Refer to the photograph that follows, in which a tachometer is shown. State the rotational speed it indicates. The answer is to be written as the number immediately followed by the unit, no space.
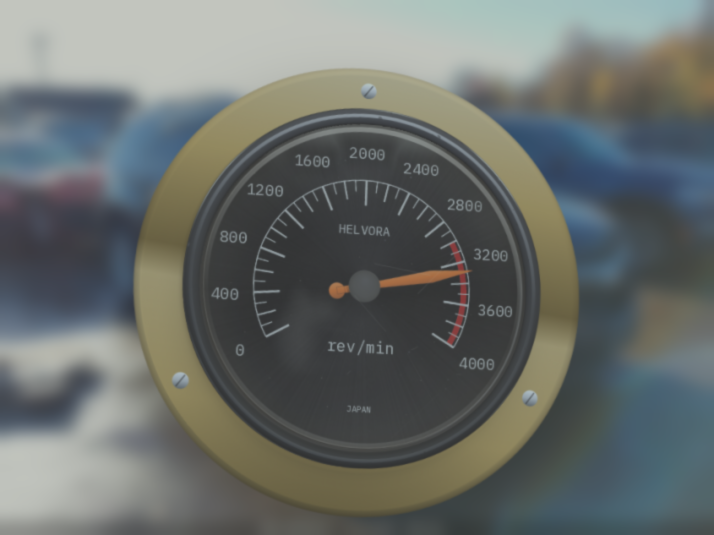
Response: 3300rpm
